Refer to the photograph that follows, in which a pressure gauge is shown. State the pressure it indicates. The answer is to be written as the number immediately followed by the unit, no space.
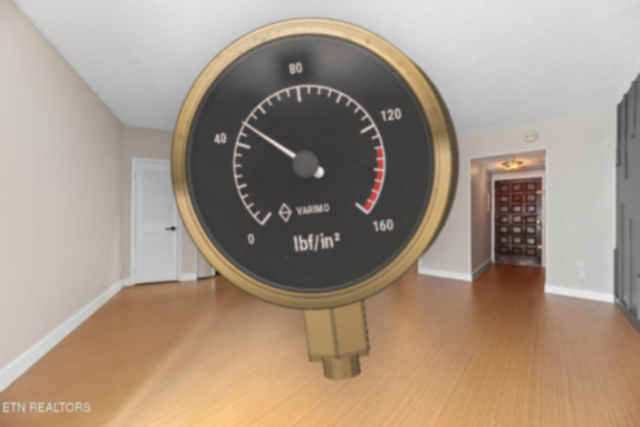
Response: 50psi
